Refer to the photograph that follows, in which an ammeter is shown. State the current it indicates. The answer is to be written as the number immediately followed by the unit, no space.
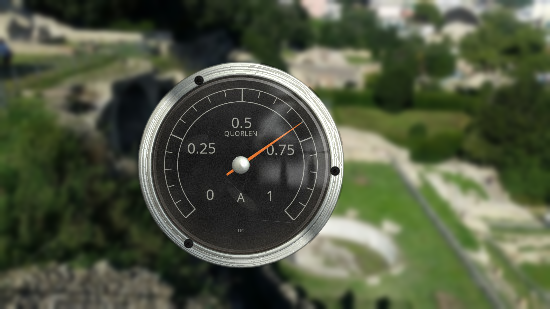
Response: 0.7A
